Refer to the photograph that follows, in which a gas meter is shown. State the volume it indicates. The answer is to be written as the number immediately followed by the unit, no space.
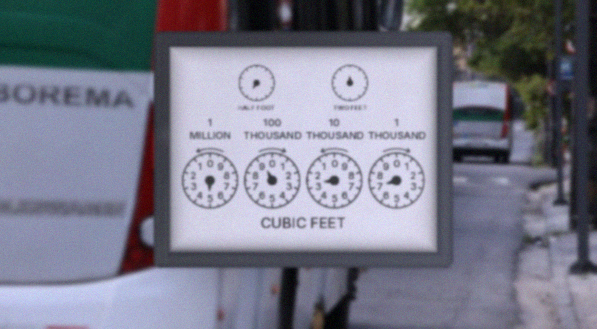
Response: 492700ft³
